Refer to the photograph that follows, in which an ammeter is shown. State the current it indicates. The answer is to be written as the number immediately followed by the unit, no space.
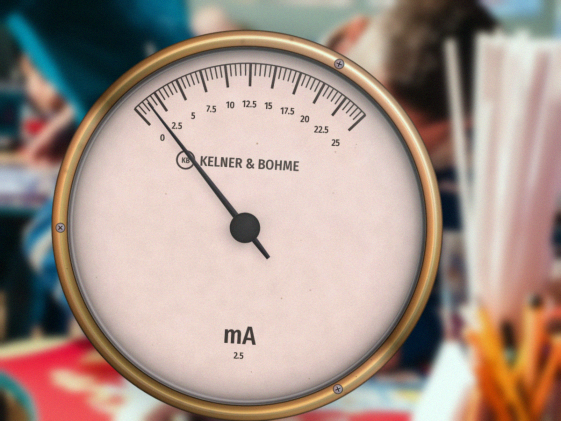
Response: 1.5mA
